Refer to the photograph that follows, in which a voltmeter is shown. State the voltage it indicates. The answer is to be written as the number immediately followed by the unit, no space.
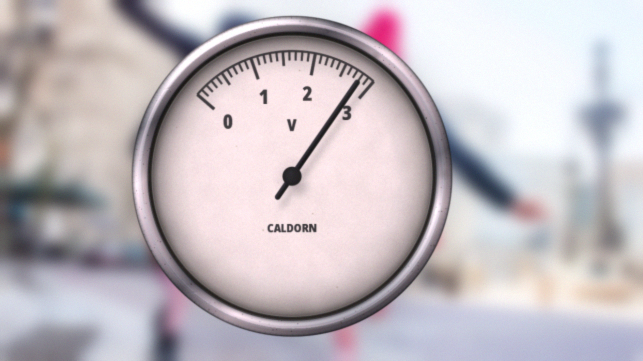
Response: 2.8V
